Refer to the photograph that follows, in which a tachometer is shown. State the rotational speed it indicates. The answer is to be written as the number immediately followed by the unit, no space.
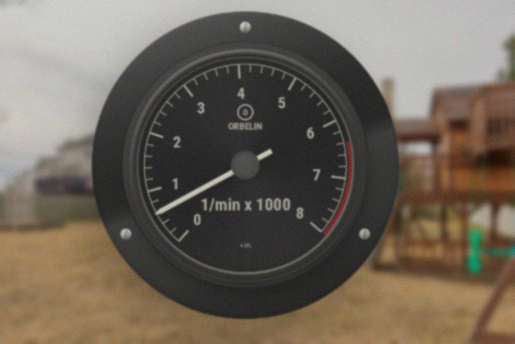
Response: 600rpm
